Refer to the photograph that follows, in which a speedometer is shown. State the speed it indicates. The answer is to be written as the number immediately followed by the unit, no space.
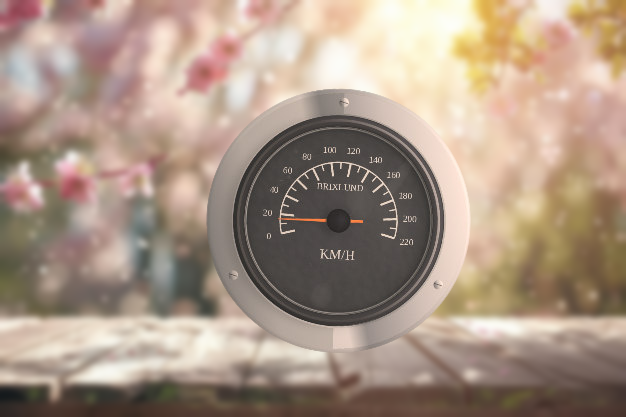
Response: 15km/h
